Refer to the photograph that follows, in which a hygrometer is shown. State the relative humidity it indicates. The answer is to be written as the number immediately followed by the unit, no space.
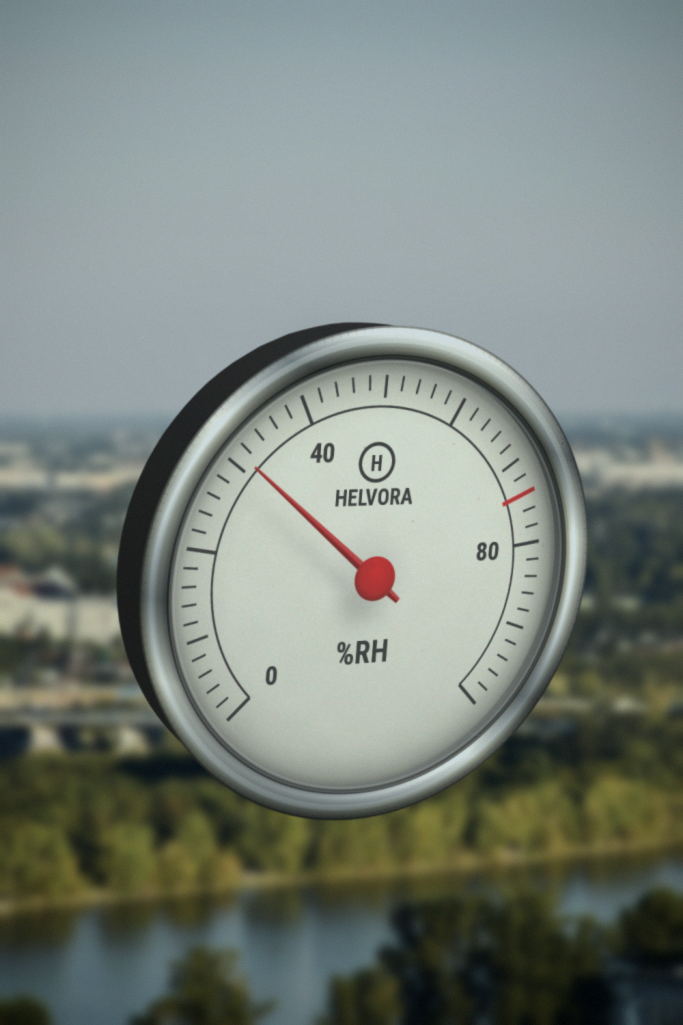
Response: 31%
